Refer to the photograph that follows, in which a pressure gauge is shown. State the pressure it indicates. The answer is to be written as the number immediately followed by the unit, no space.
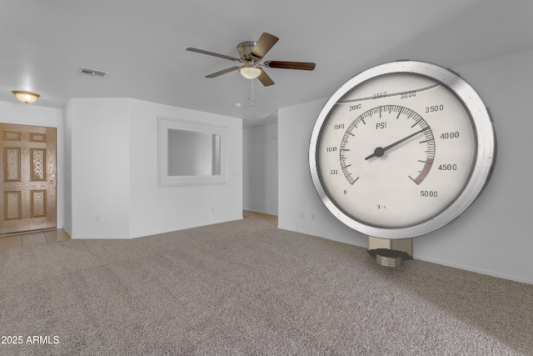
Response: 3750psi
